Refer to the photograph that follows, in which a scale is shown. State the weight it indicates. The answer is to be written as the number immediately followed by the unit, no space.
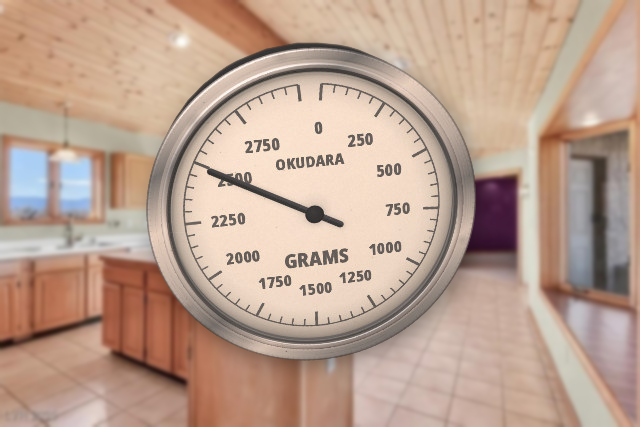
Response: 2500g
